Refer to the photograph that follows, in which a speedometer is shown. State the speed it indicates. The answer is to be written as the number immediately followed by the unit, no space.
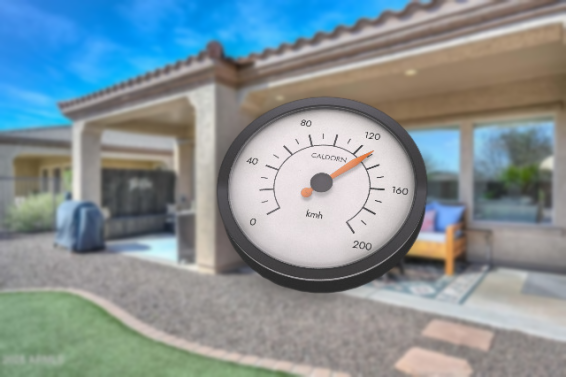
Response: 130km/h
